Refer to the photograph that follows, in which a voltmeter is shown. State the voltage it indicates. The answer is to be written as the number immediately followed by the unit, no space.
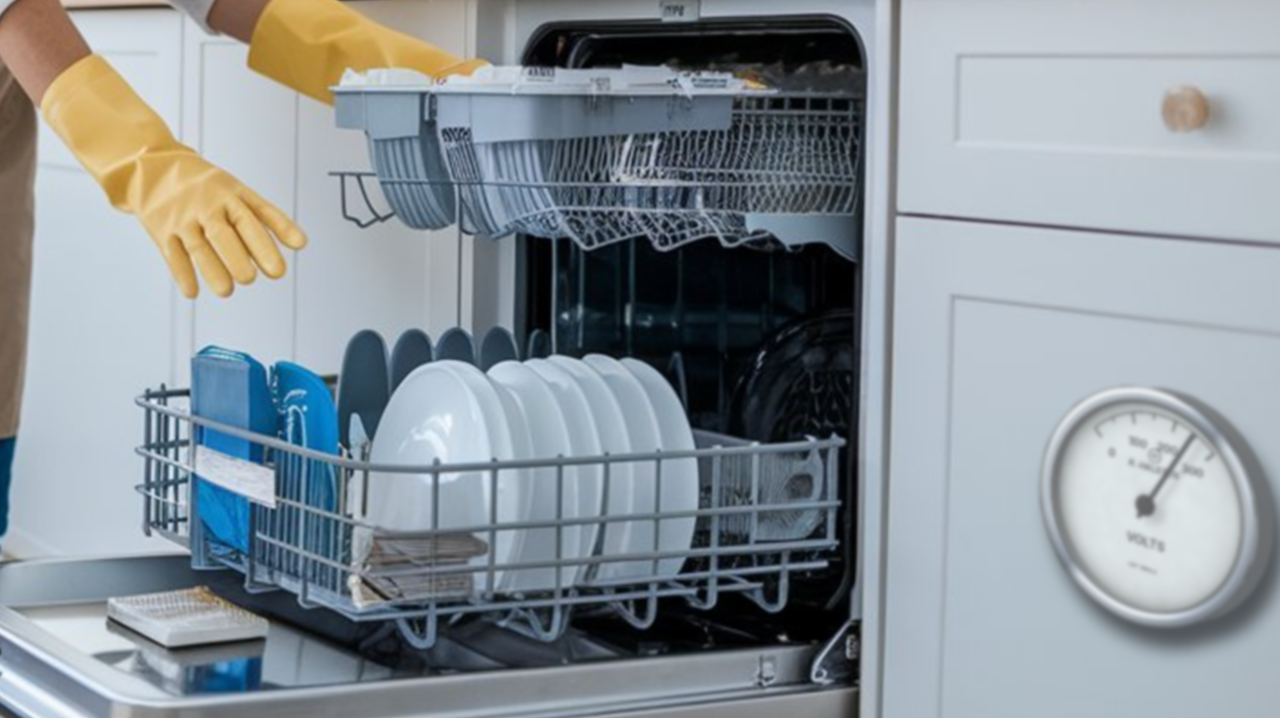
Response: 250V
